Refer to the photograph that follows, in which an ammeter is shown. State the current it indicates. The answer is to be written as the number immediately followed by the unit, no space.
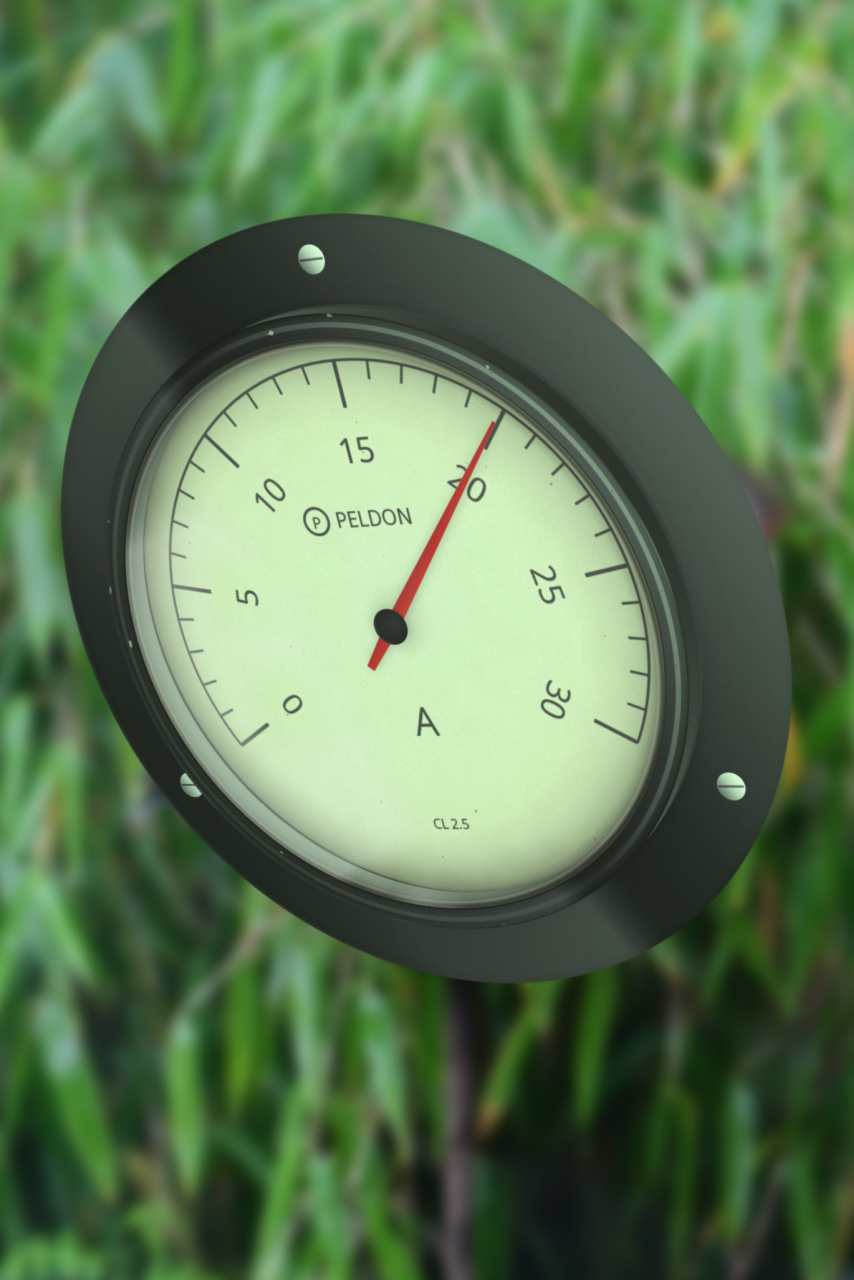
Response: 20A
